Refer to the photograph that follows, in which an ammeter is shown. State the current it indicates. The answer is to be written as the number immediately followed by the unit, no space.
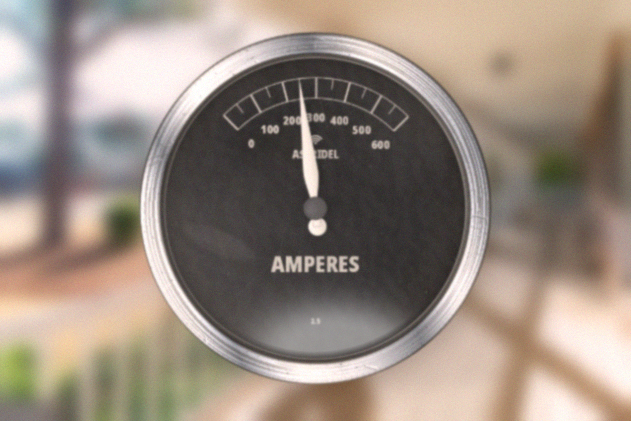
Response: 250A
